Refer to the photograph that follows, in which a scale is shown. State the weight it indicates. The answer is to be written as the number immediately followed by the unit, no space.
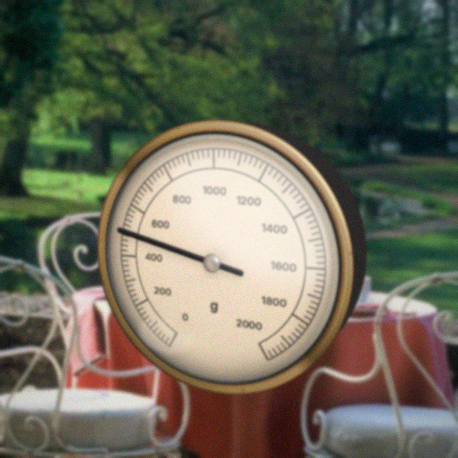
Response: 500g
